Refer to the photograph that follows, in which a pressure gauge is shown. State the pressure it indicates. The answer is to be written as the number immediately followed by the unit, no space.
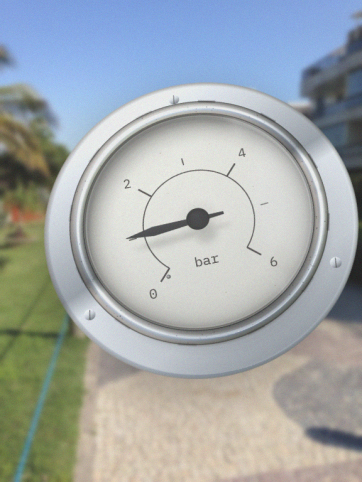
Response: 1bar
